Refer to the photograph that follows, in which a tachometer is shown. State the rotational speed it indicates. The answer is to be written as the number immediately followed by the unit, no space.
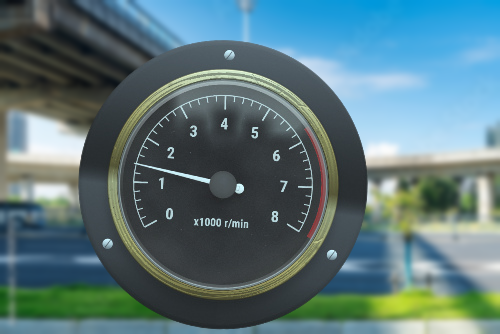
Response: 1400rpm
